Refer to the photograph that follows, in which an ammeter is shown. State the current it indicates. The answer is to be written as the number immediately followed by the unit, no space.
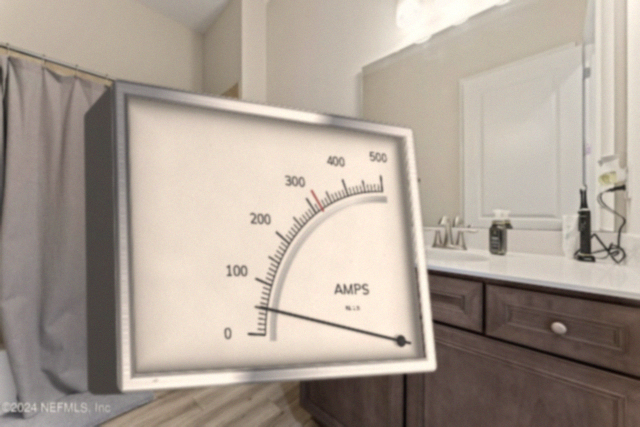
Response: 50A
